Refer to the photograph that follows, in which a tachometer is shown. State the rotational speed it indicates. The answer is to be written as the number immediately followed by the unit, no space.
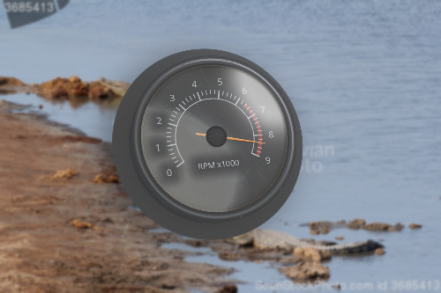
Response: 8400rpm
